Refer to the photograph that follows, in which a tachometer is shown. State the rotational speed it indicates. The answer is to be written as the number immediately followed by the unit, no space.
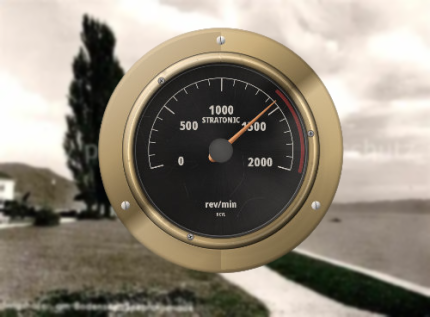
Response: 1450rpm
